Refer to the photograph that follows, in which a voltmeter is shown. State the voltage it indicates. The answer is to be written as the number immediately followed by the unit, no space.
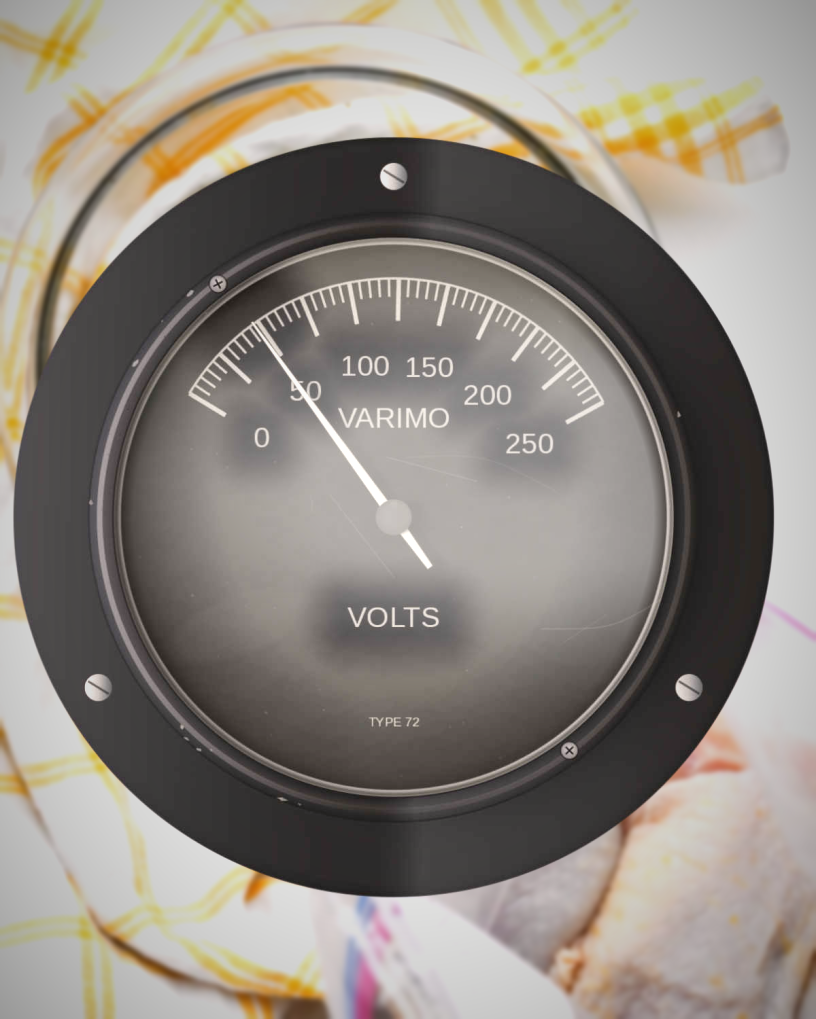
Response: 47.5V
